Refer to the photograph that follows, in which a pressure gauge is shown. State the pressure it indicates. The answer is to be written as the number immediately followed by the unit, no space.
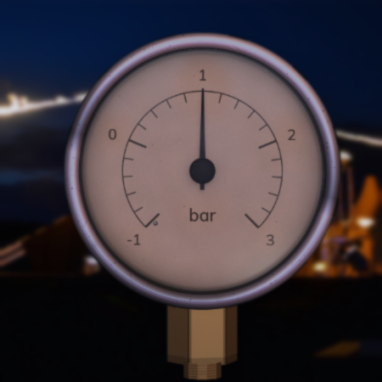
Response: 1bar
